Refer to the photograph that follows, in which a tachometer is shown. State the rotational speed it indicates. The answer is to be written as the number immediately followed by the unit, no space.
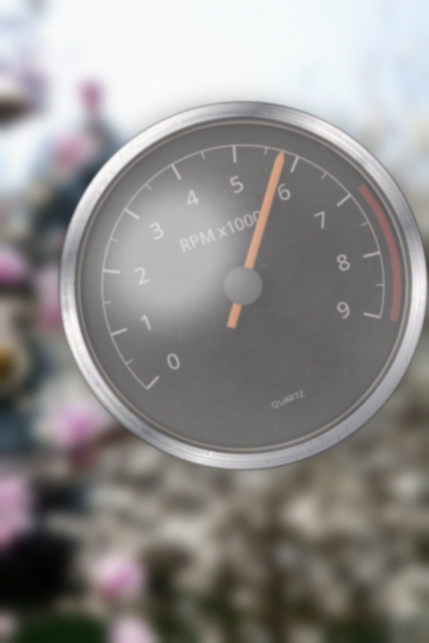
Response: 5750rpm
